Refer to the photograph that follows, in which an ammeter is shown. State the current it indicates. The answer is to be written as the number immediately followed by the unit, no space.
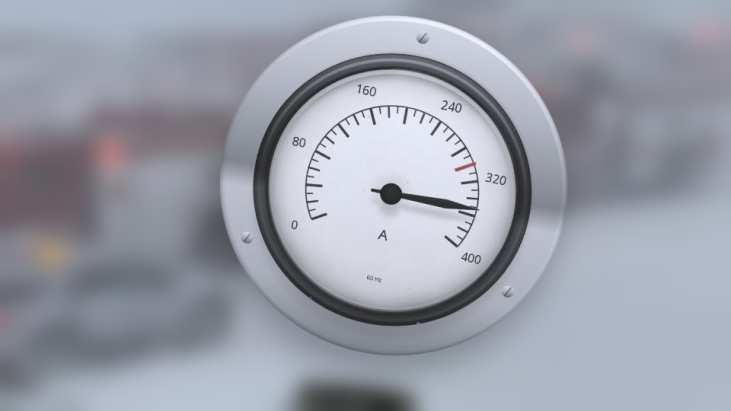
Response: 350A
